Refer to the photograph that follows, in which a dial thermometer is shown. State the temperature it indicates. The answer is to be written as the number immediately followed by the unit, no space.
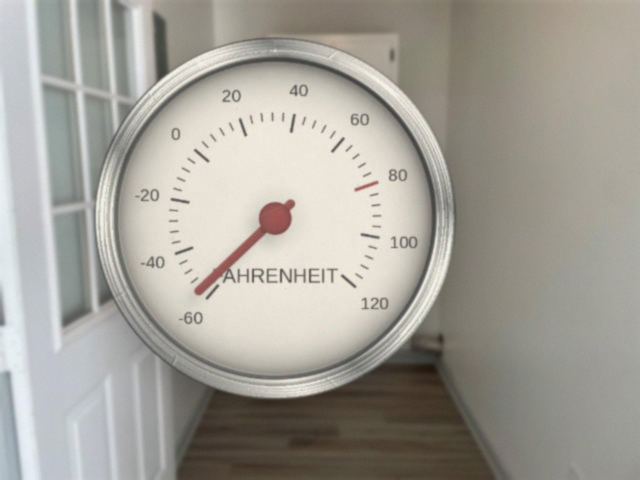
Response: -56°F
